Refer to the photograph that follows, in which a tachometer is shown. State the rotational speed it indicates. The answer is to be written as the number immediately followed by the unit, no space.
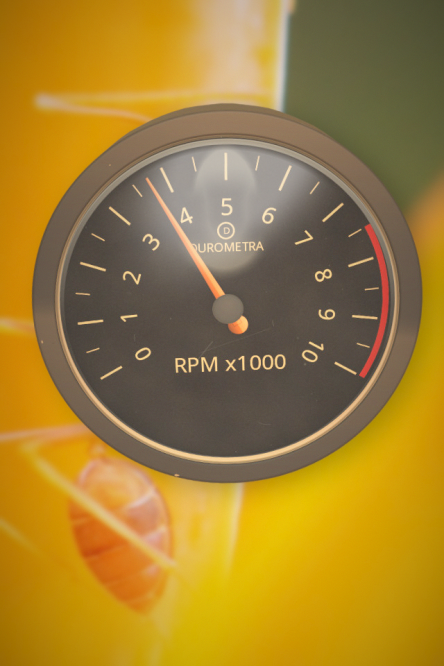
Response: 3750rpm
